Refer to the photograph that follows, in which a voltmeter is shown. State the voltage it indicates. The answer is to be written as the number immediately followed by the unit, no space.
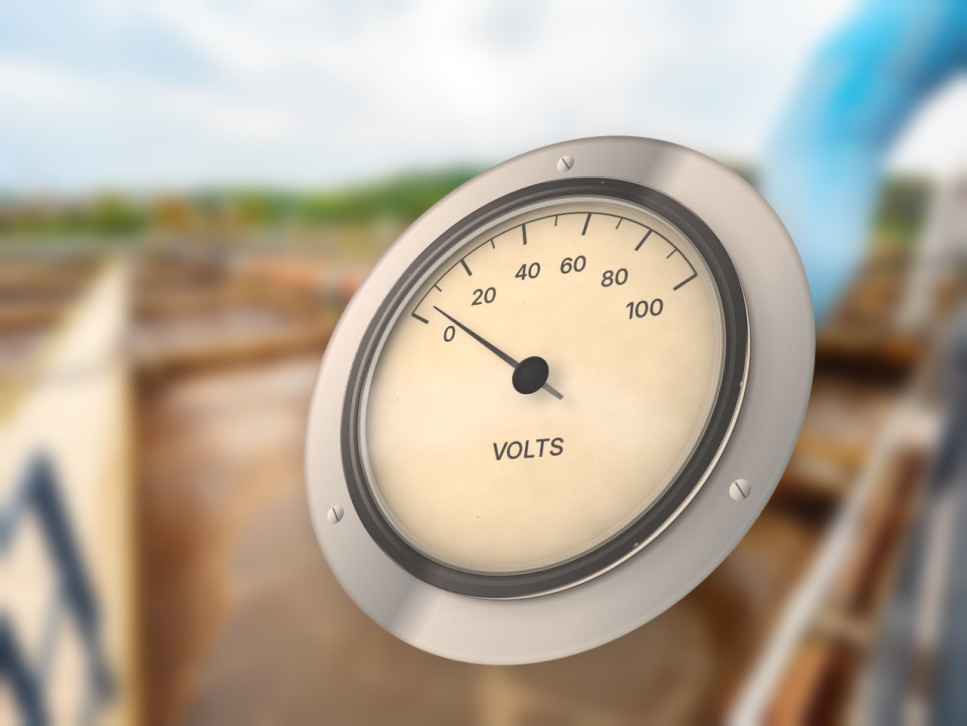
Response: 5V
